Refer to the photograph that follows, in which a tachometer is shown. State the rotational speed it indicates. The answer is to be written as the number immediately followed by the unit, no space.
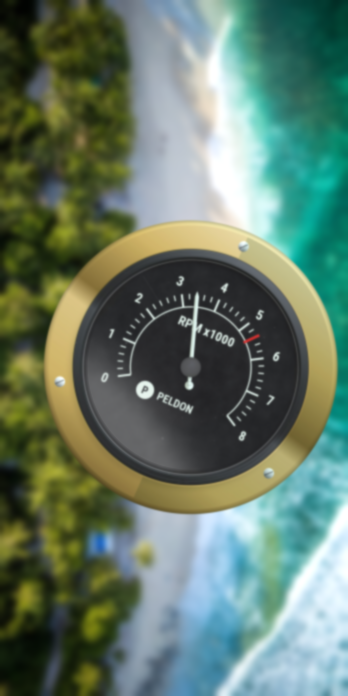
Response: 3400rpm
